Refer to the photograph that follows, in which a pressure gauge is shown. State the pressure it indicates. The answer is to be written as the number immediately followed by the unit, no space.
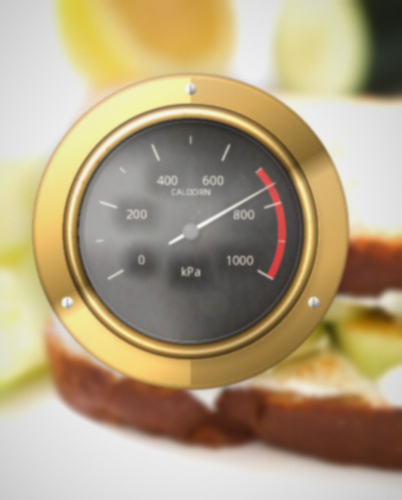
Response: 750kPa
